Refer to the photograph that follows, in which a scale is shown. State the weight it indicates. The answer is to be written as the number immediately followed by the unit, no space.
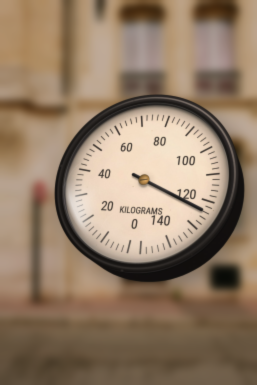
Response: 124kg
